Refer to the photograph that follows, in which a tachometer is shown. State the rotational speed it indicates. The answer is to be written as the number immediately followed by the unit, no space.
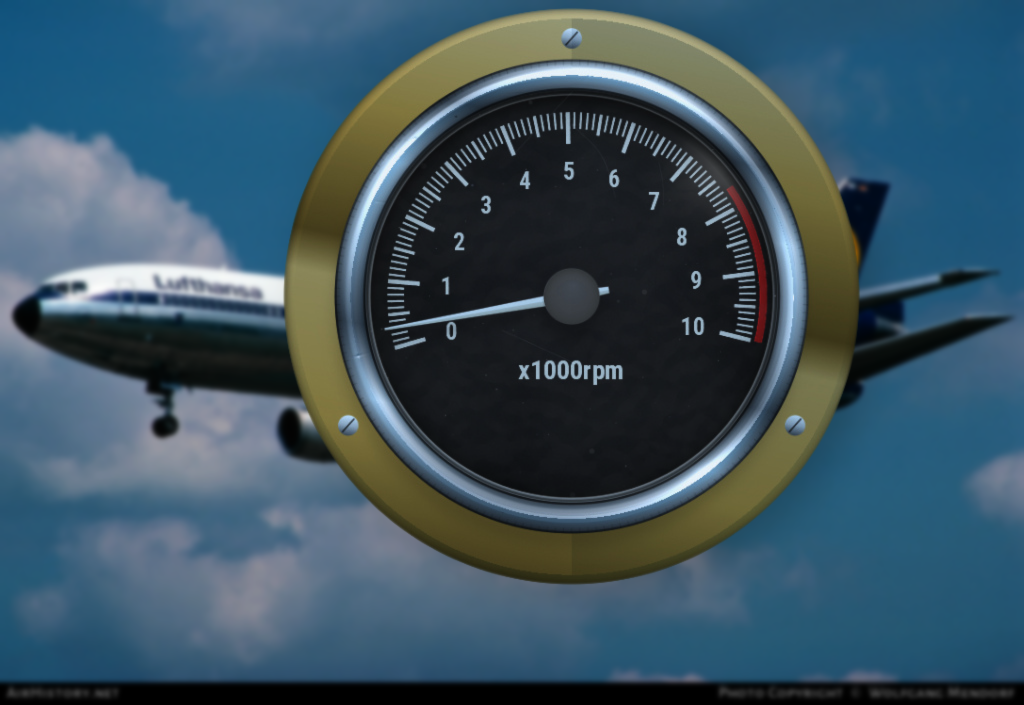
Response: 300rpm
